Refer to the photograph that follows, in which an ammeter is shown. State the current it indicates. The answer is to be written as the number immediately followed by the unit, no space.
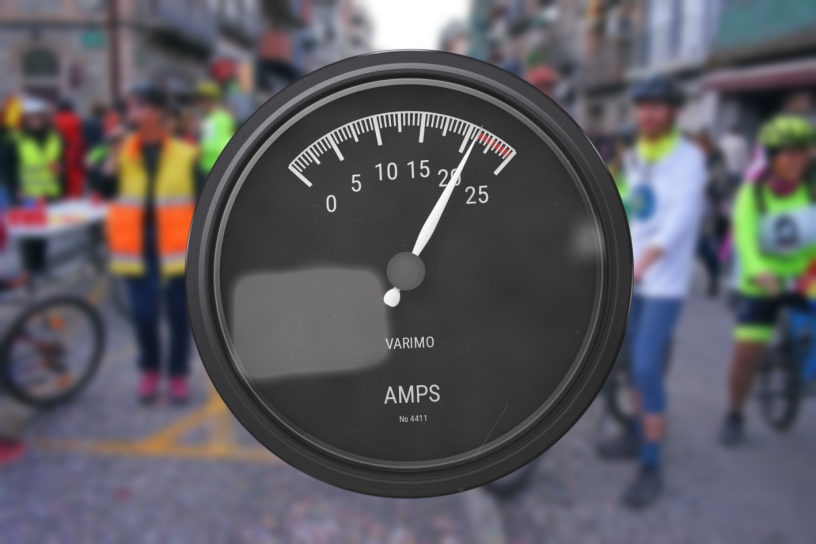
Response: 21A
